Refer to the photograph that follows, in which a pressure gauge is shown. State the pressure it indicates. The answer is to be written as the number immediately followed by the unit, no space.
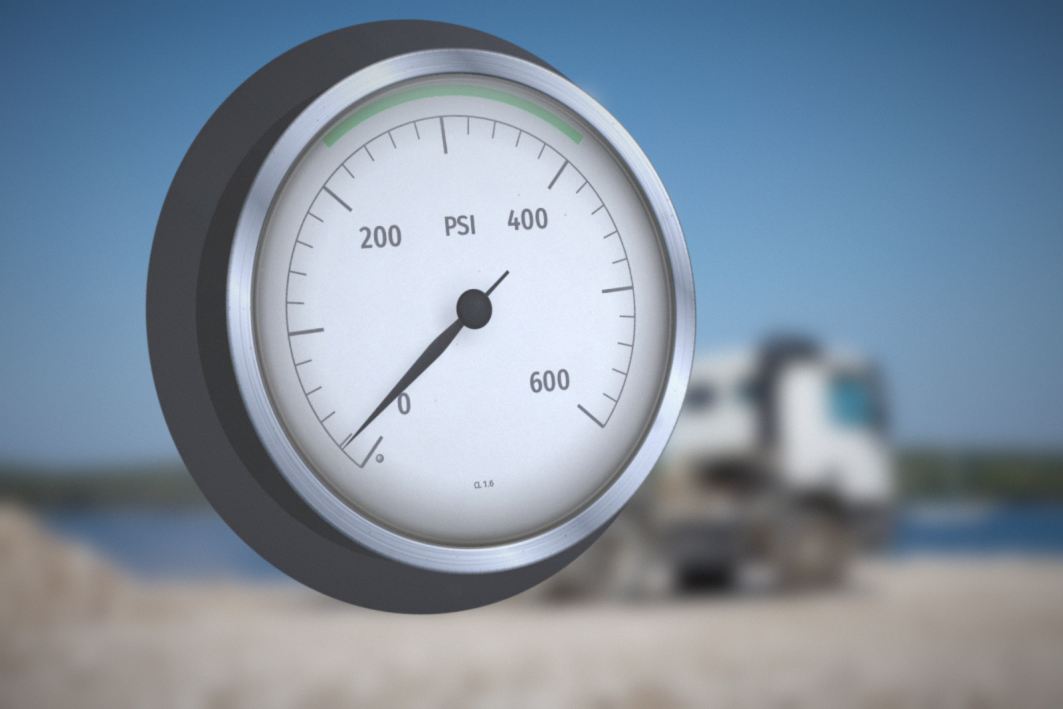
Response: 20psi
